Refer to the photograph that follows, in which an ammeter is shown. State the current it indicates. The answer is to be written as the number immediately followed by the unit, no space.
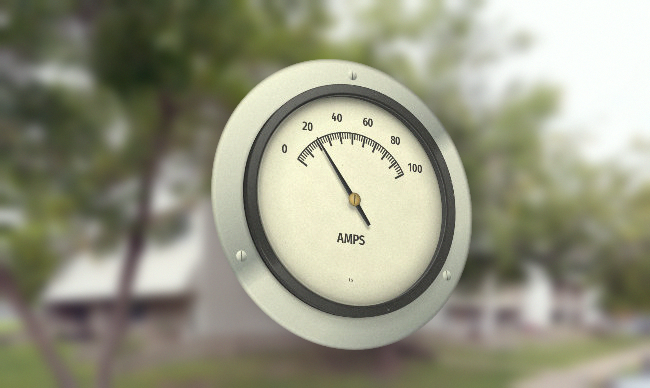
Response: 20A
